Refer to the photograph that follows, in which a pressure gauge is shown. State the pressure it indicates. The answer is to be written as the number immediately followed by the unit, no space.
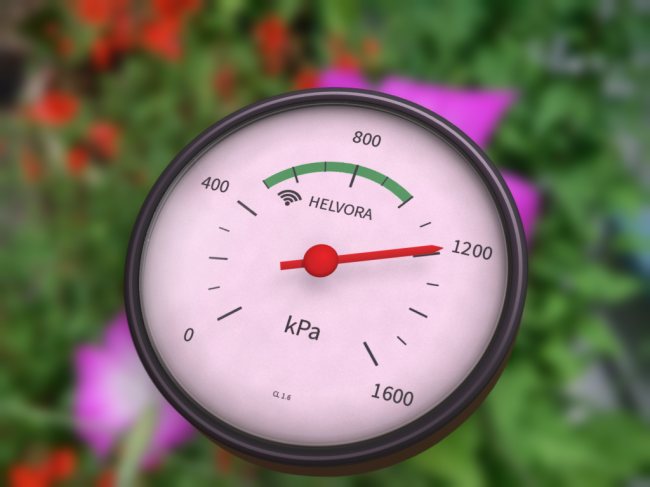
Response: 1200kPa
